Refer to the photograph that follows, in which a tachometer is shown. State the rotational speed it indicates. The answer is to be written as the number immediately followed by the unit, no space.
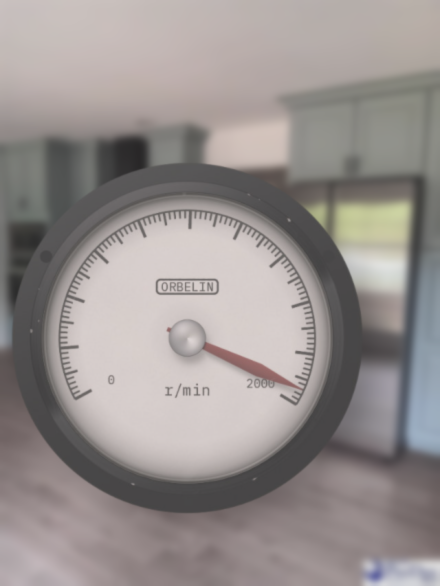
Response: 1940rpm
